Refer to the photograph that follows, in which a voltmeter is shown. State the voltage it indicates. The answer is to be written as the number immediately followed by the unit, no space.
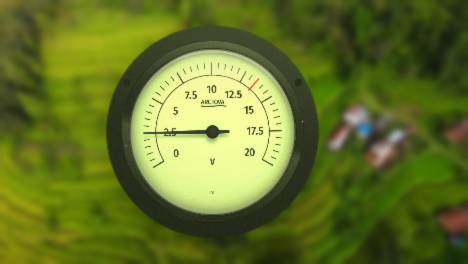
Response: 2.5V
